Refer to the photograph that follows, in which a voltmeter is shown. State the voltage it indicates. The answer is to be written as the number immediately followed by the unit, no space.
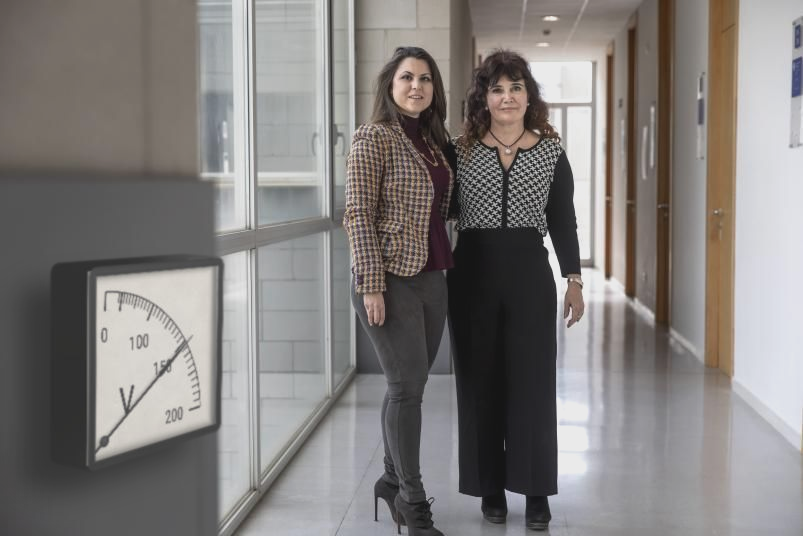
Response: 150V
